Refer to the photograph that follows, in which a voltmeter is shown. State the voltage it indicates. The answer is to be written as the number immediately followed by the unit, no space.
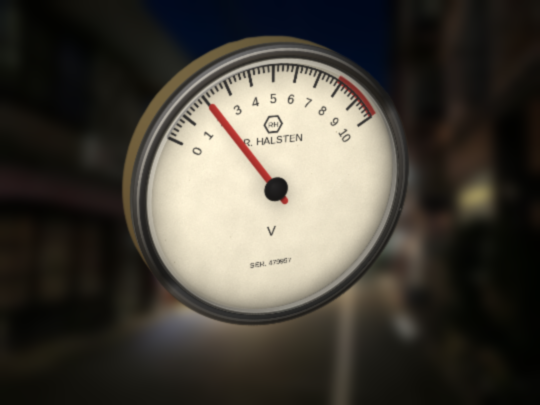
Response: 2V
